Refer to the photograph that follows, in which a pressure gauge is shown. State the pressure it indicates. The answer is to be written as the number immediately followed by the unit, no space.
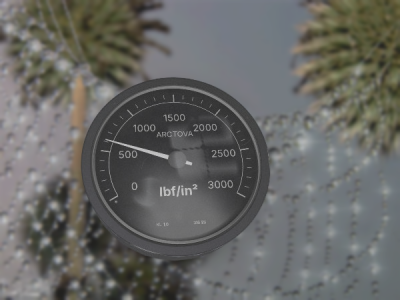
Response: 600psi
